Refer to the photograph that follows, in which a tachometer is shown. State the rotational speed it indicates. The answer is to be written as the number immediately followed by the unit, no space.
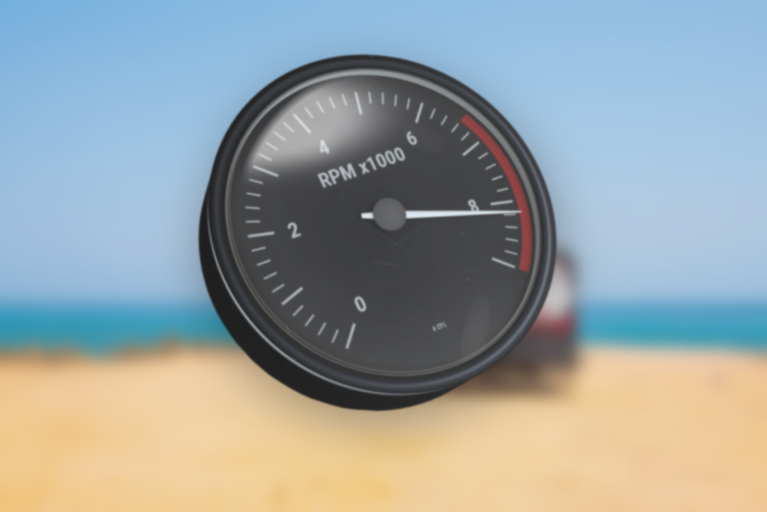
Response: 8200rpm
